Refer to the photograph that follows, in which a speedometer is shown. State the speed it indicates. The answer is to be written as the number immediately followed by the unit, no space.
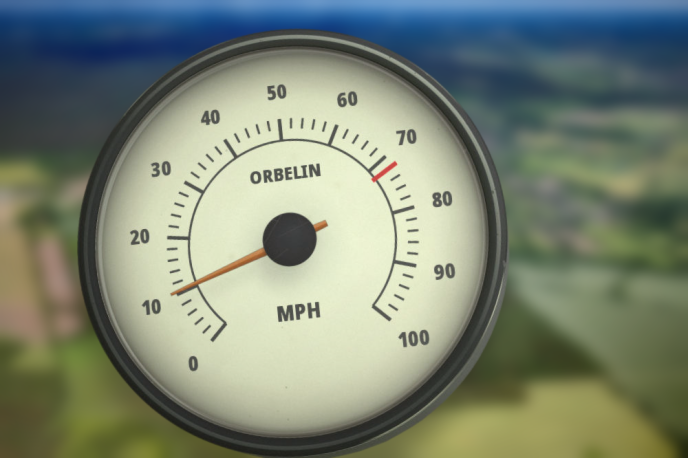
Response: 10mph
